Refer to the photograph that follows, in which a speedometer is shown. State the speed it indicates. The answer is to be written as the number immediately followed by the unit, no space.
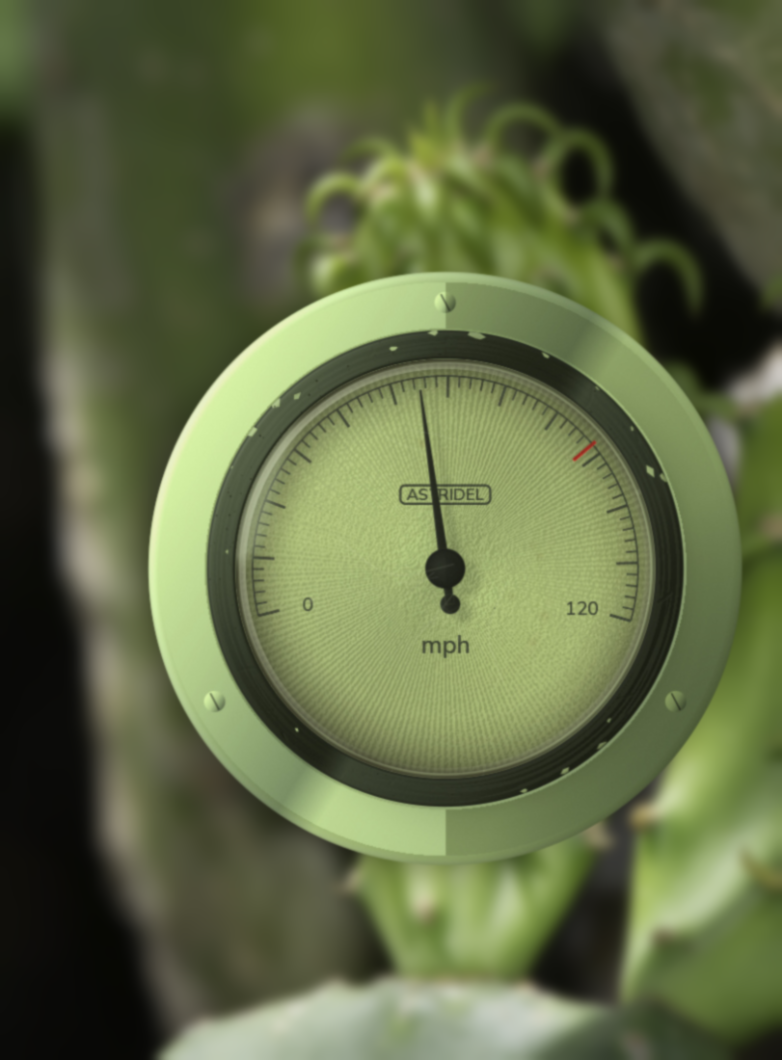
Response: 55mph
